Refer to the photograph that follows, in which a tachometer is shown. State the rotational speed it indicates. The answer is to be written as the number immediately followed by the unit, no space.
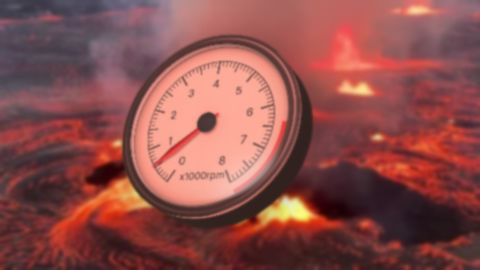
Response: 500rpm
